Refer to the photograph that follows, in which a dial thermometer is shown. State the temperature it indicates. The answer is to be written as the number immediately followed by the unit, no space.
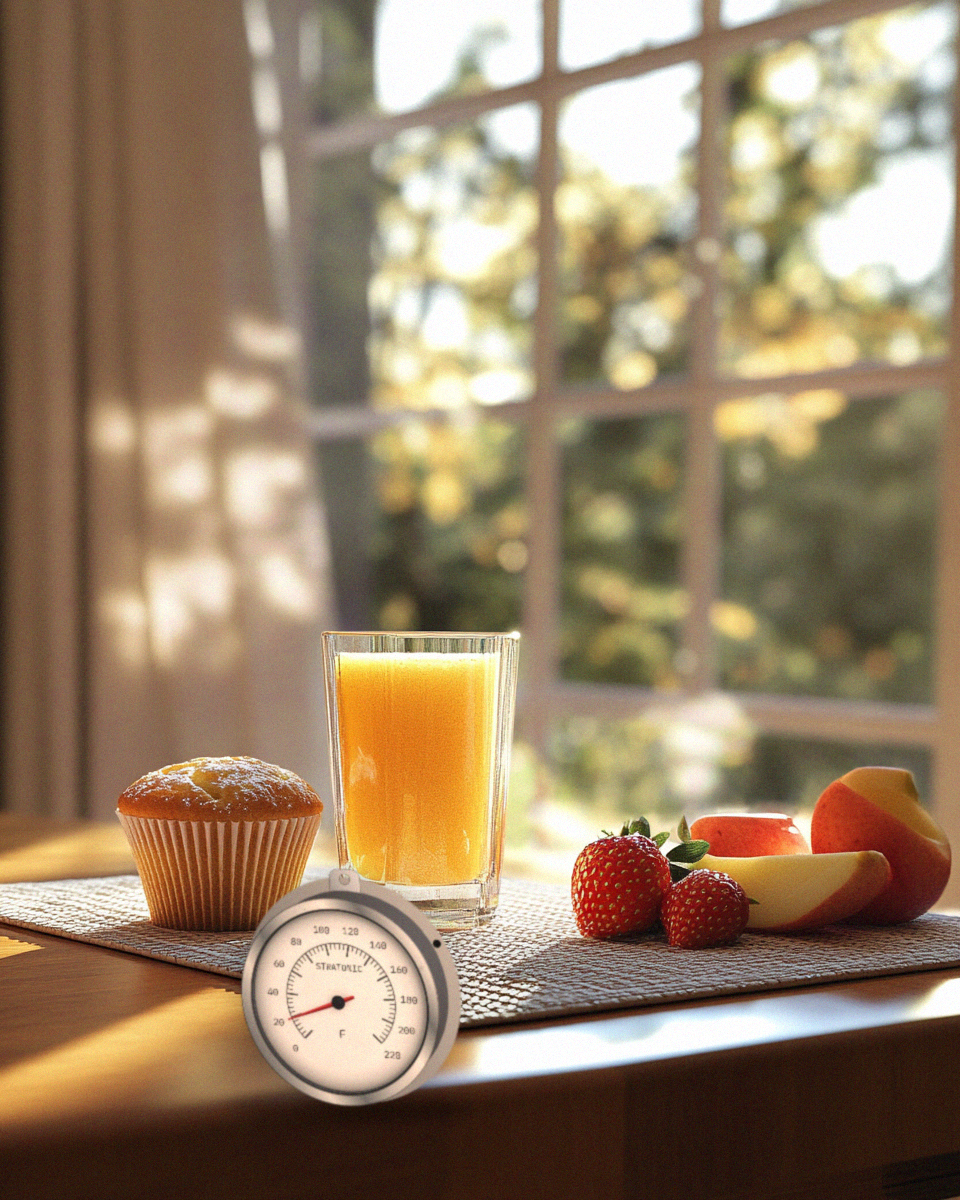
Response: 20°F
